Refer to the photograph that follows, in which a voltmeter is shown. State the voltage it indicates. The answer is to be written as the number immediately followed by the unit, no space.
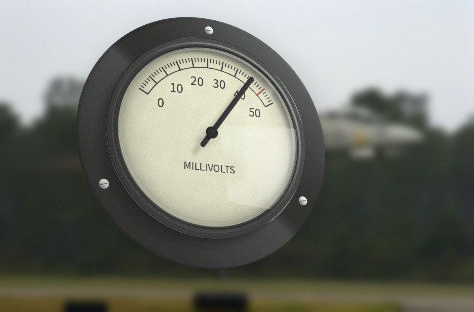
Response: 40mV
